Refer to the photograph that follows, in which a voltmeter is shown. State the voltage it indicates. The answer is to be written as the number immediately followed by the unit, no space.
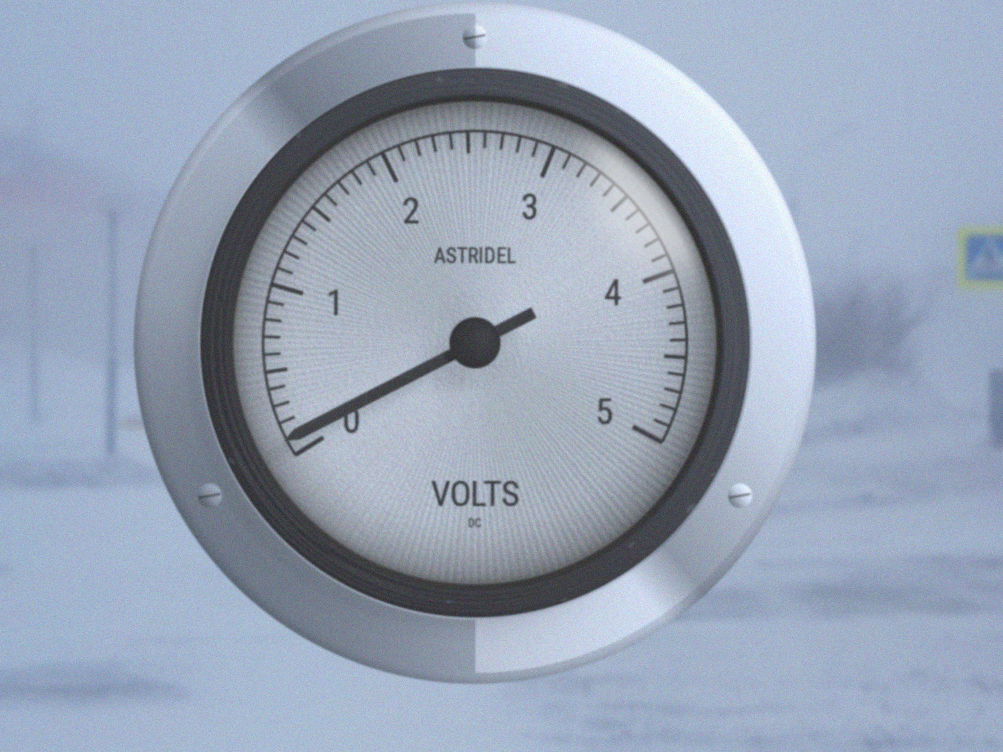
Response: 0.1V
